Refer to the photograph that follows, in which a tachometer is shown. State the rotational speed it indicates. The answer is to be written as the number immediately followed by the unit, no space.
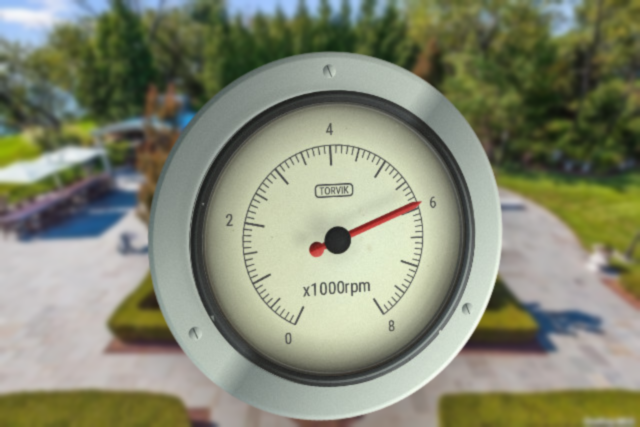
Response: 5900rpm
